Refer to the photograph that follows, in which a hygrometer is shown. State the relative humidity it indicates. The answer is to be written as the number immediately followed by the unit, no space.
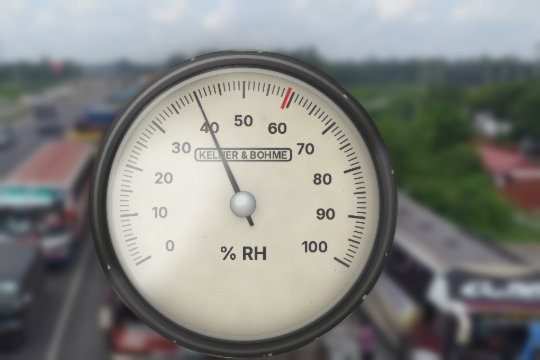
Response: 40%
